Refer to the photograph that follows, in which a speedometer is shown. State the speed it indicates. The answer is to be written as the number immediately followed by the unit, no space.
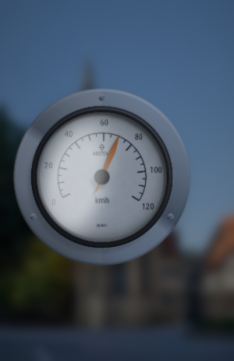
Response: 70km/h
